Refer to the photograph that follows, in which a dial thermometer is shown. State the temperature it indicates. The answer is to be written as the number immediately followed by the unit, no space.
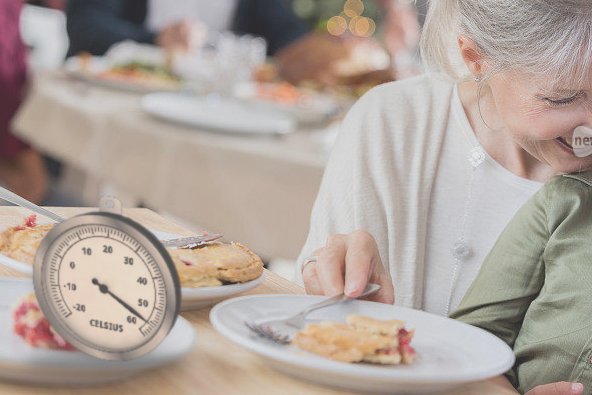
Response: 55°C
